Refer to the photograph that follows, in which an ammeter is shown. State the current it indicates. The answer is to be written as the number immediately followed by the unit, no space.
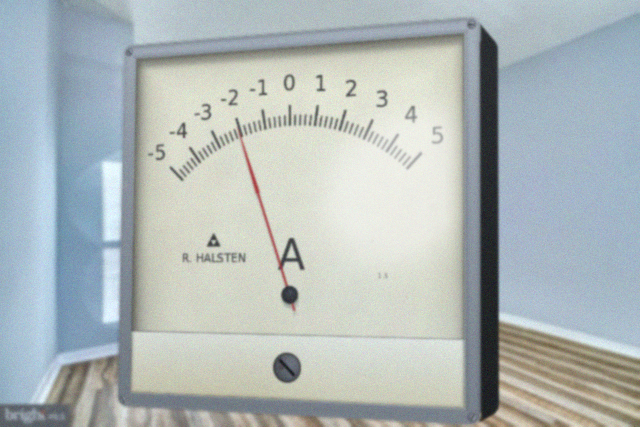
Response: -2A
